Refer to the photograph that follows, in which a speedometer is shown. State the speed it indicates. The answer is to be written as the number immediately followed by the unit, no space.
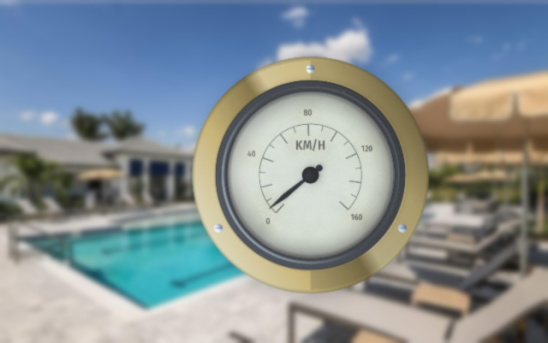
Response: 5km/h
